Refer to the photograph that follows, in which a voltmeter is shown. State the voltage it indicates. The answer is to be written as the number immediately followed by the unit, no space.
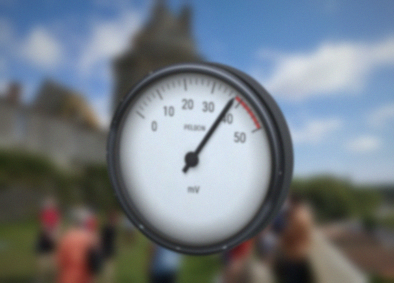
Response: 38mV
